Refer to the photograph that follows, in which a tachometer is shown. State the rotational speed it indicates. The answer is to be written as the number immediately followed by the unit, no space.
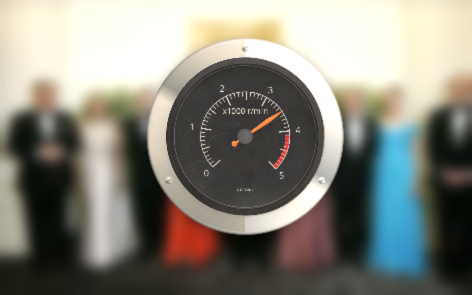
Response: 3500rpm
